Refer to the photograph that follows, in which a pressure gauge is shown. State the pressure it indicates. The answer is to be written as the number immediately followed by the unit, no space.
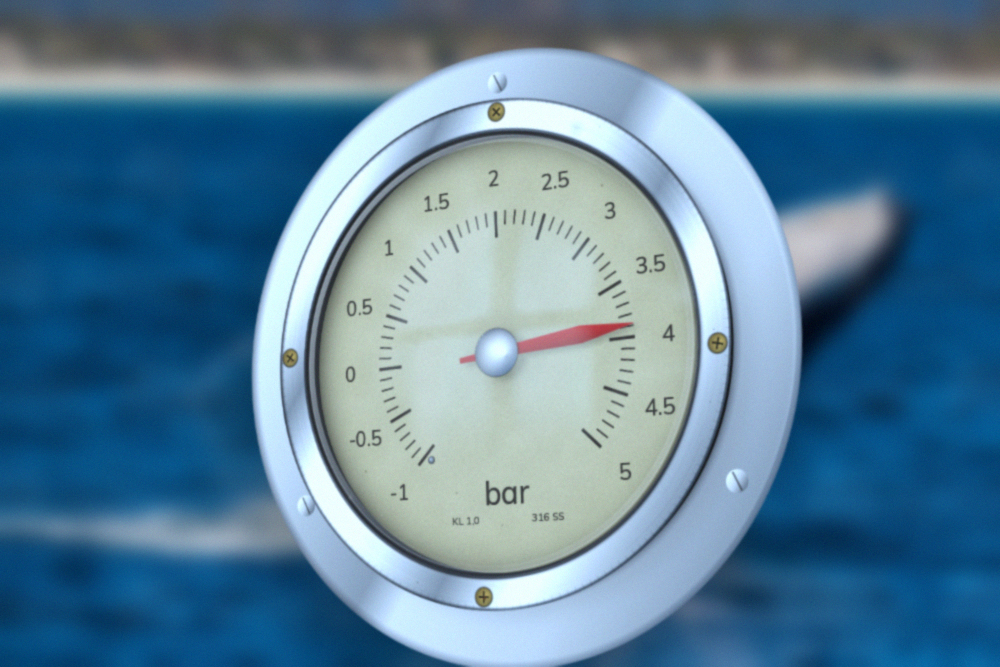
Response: 3.9bar
